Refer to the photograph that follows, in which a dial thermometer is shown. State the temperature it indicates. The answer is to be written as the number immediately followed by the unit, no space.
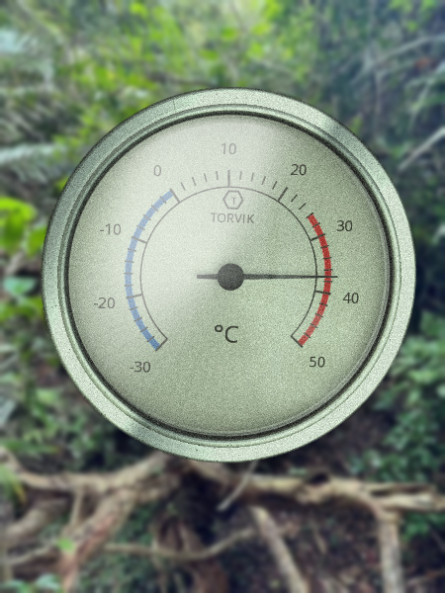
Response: 37°C
